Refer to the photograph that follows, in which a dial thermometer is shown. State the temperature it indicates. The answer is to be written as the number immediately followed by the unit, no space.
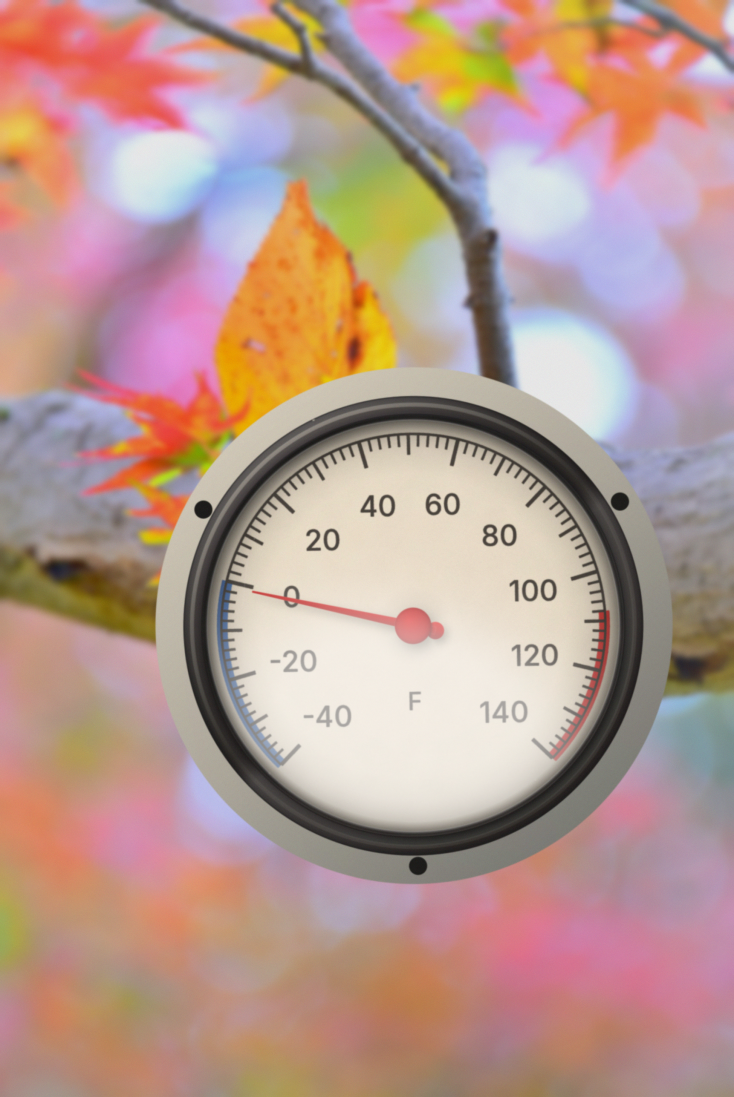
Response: -1°F
